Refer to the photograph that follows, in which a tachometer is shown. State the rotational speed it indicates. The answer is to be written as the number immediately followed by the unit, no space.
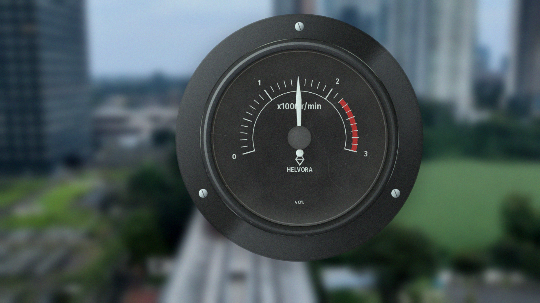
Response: 1500rpm
